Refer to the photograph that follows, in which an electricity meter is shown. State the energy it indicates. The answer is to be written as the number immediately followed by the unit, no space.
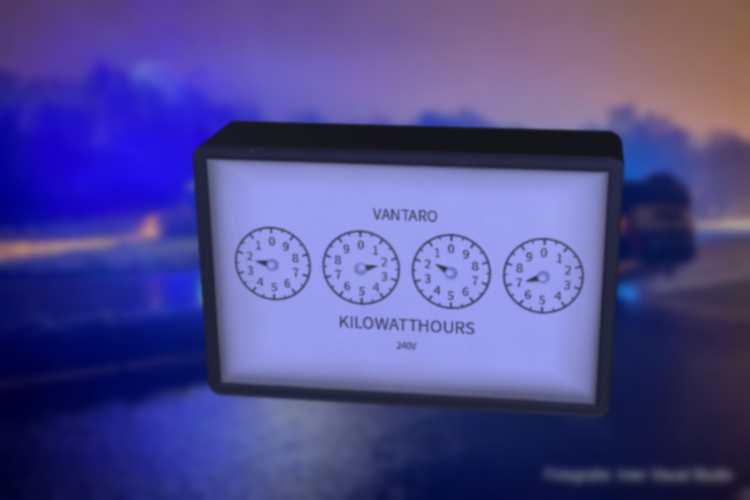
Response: 2217kWh
